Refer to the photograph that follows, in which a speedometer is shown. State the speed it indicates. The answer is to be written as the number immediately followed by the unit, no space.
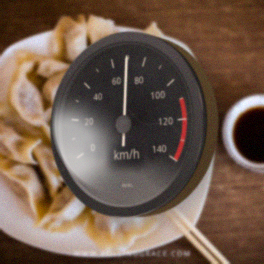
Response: 70km/h
